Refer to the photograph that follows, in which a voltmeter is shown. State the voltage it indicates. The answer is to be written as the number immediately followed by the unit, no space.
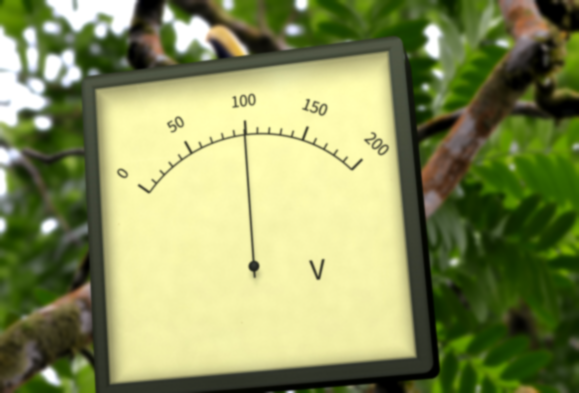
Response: 100V
